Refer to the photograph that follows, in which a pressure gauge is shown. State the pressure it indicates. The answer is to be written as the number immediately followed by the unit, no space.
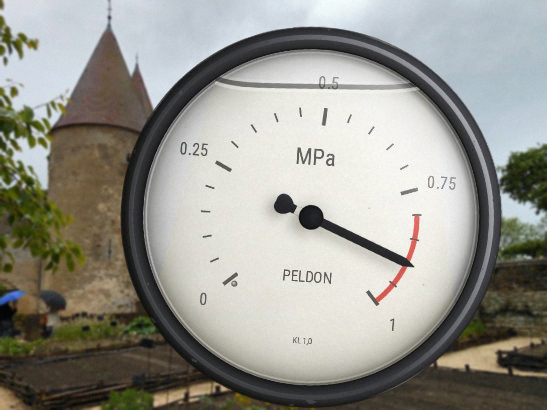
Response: 0.9MPa
